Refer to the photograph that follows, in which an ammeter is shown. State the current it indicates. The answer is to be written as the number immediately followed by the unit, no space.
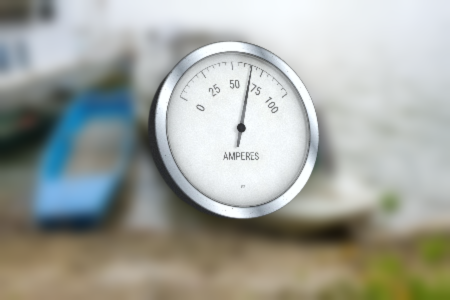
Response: 65A
